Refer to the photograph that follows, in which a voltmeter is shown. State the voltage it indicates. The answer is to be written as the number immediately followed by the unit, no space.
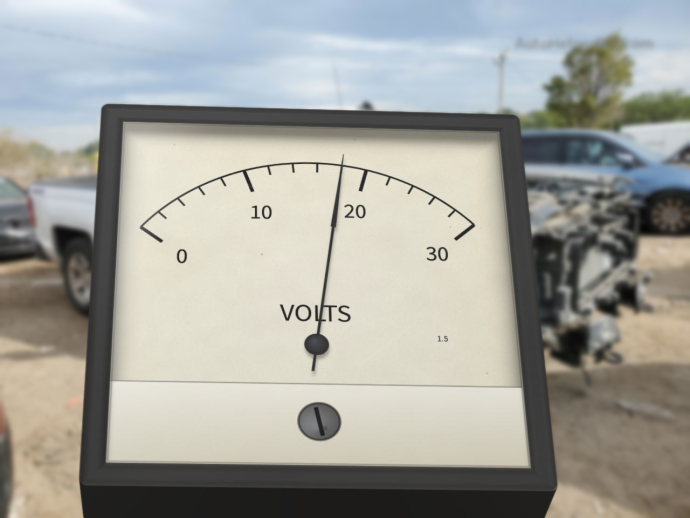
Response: 18V
